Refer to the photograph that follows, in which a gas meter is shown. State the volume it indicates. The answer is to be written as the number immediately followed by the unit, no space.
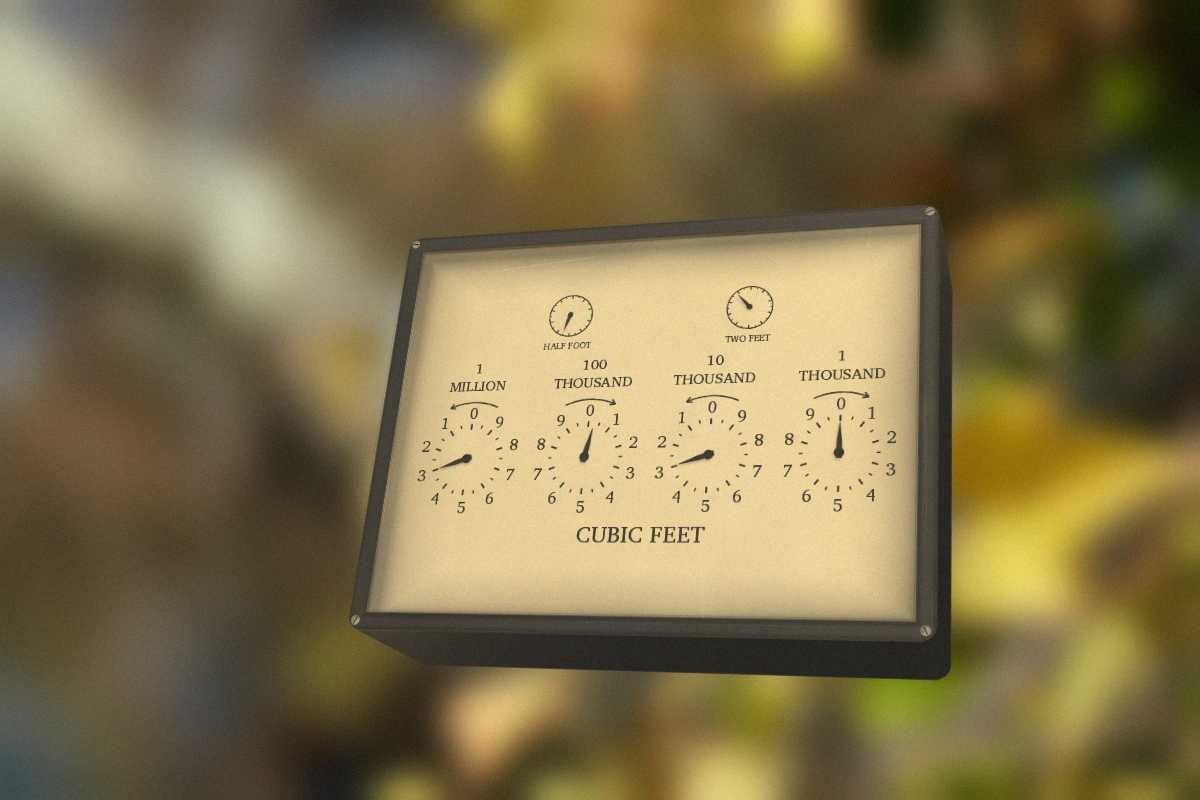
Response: 303000ft³
